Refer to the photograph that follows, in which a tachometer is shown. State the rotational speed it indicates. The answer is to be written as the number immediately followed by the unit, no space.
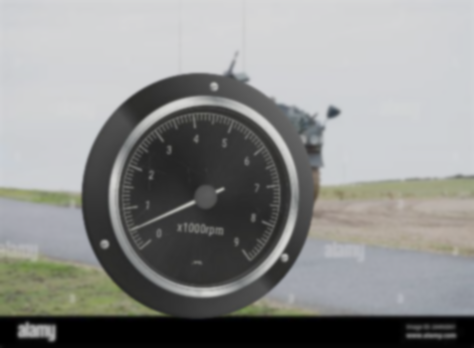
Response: 500rpm
